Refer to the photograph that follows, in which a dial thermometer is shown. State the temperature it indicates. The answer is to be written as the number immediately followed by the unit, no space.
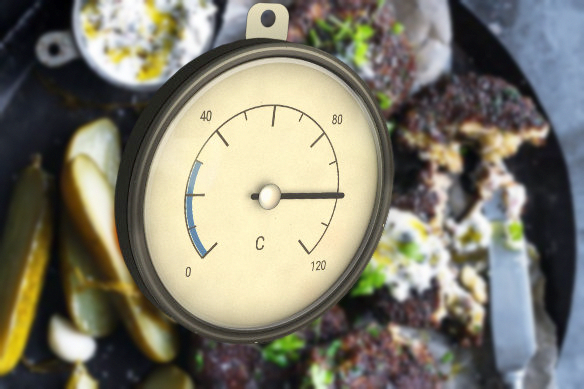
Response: 100°C
